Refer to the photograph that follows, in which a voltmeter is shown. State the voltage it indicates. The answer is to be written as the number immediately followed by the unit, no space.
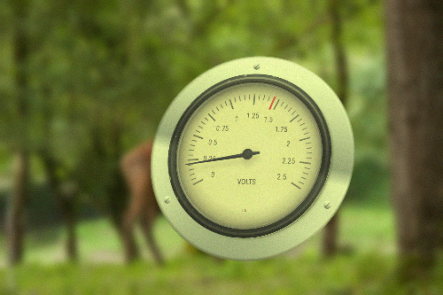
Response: 0.2V
